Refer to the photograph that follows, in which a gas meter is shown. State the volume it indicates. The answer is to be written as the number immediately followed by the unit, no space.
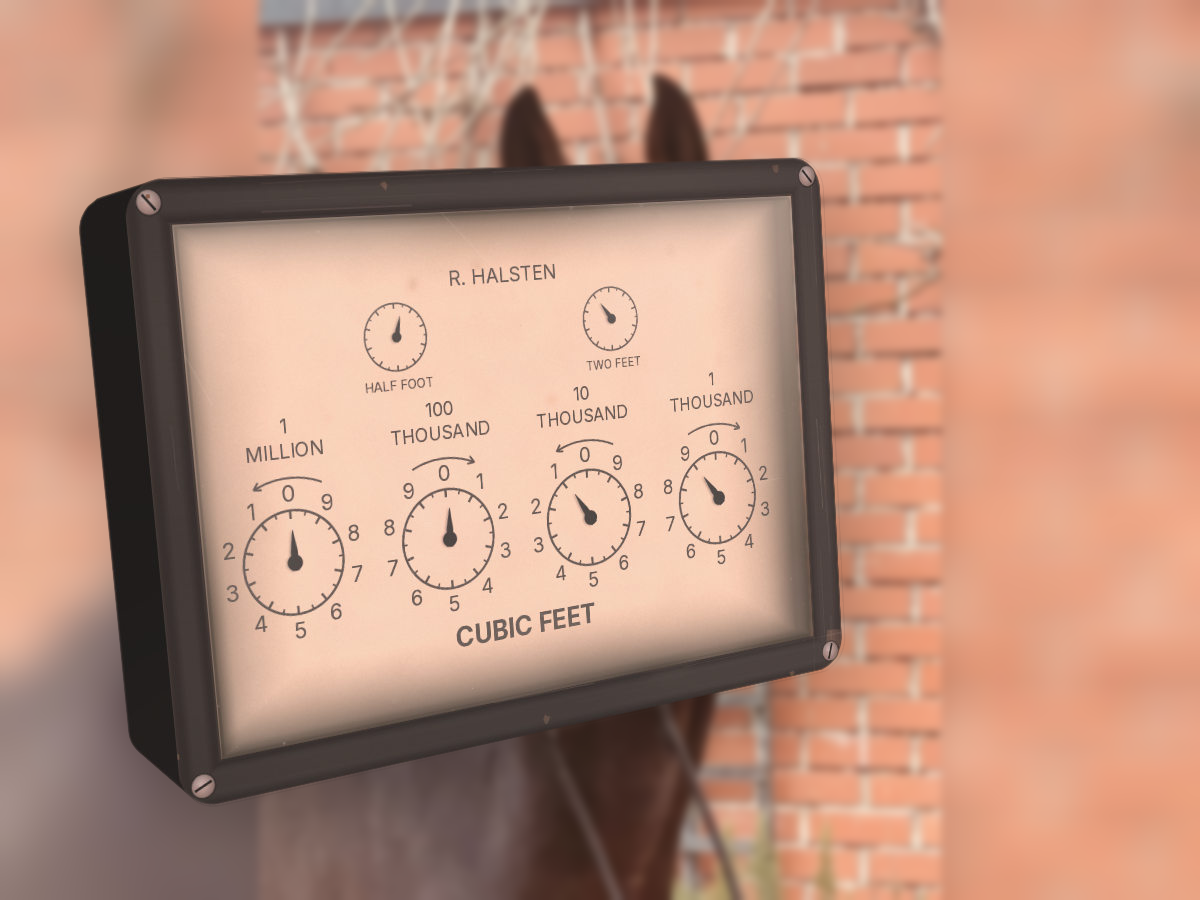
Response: 900ft³
